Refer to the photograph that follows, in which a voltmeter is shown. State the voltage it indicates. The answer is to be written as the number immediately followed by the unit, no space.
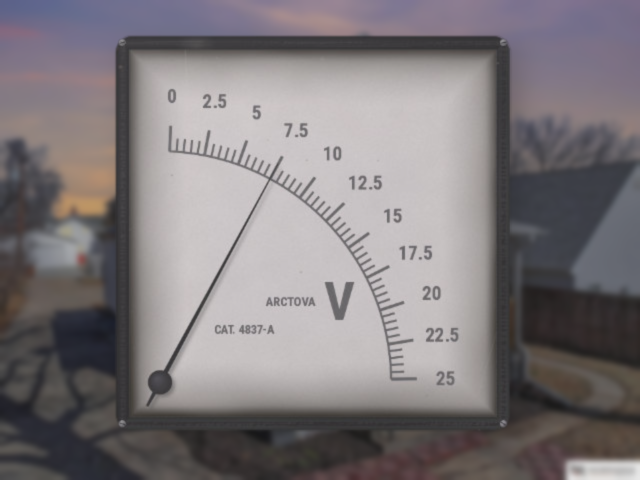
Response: 7.5V
